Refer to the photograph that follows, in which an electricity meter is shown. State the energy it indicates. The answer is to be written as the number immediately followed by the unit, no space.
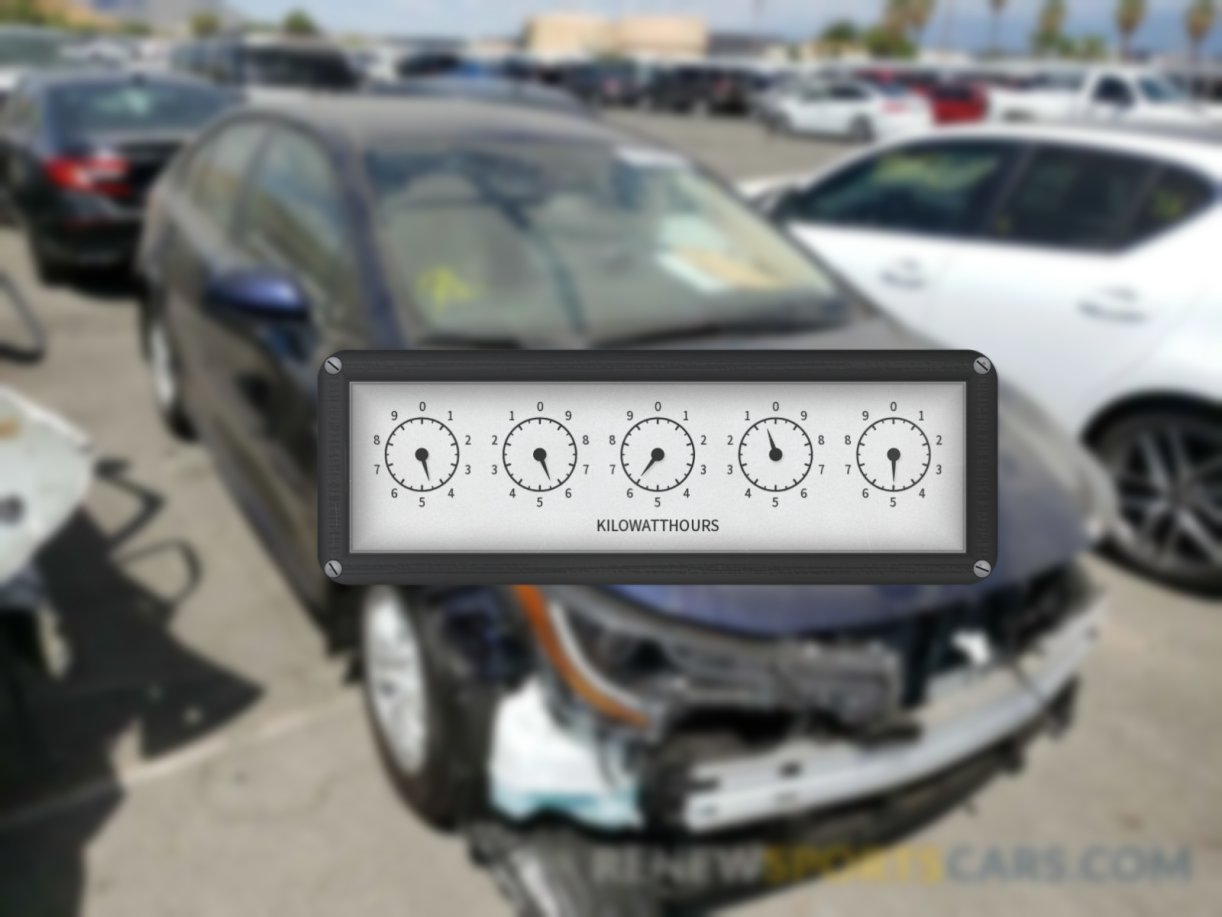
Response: 45605kWh
